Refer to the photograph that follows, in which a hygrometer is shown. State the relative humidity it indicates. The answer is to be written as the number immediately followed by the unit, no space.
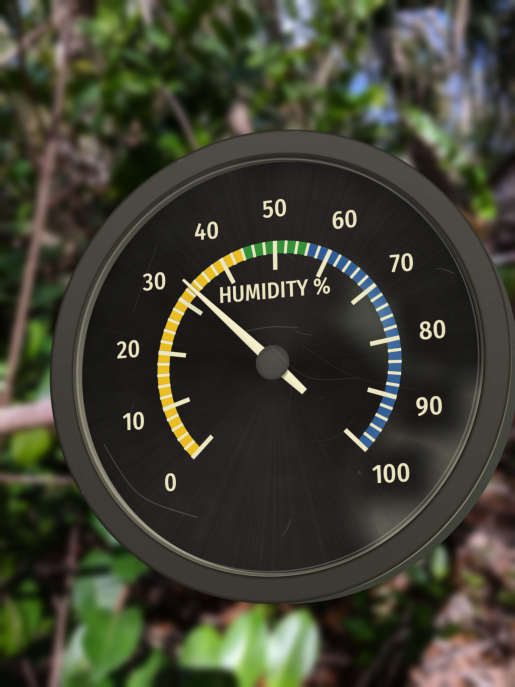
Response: 33%
